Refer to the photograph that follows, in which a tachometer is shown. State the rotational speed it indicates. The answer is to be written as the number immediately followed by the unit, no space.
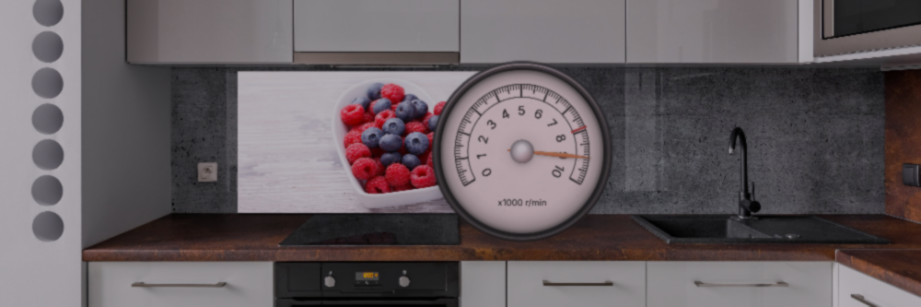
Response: 9000rpm
